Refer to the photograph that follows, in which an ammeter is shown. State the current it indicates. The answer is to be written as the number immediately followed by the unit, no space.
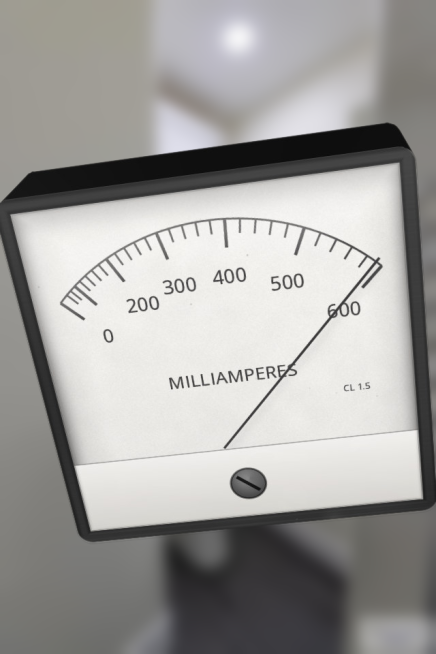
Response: 590mA
